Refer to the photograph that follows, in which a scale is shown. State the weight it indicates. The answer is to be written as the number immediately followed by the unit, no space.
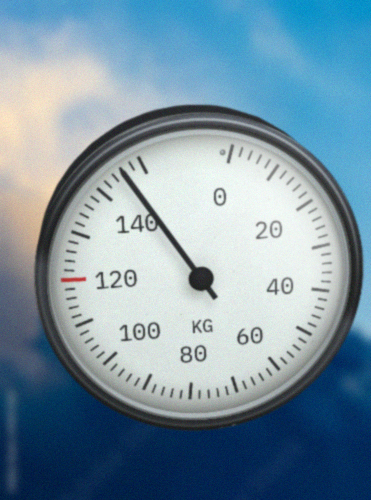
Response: 146kg
